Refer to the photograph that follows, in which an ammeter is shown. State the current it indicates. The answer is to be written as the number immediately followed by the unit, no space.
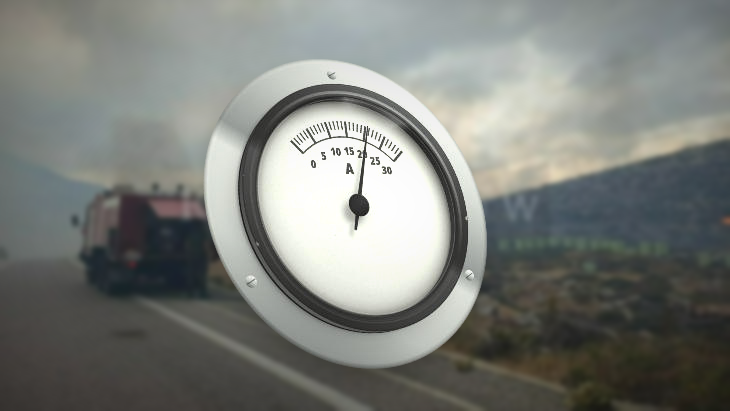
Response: 20A
